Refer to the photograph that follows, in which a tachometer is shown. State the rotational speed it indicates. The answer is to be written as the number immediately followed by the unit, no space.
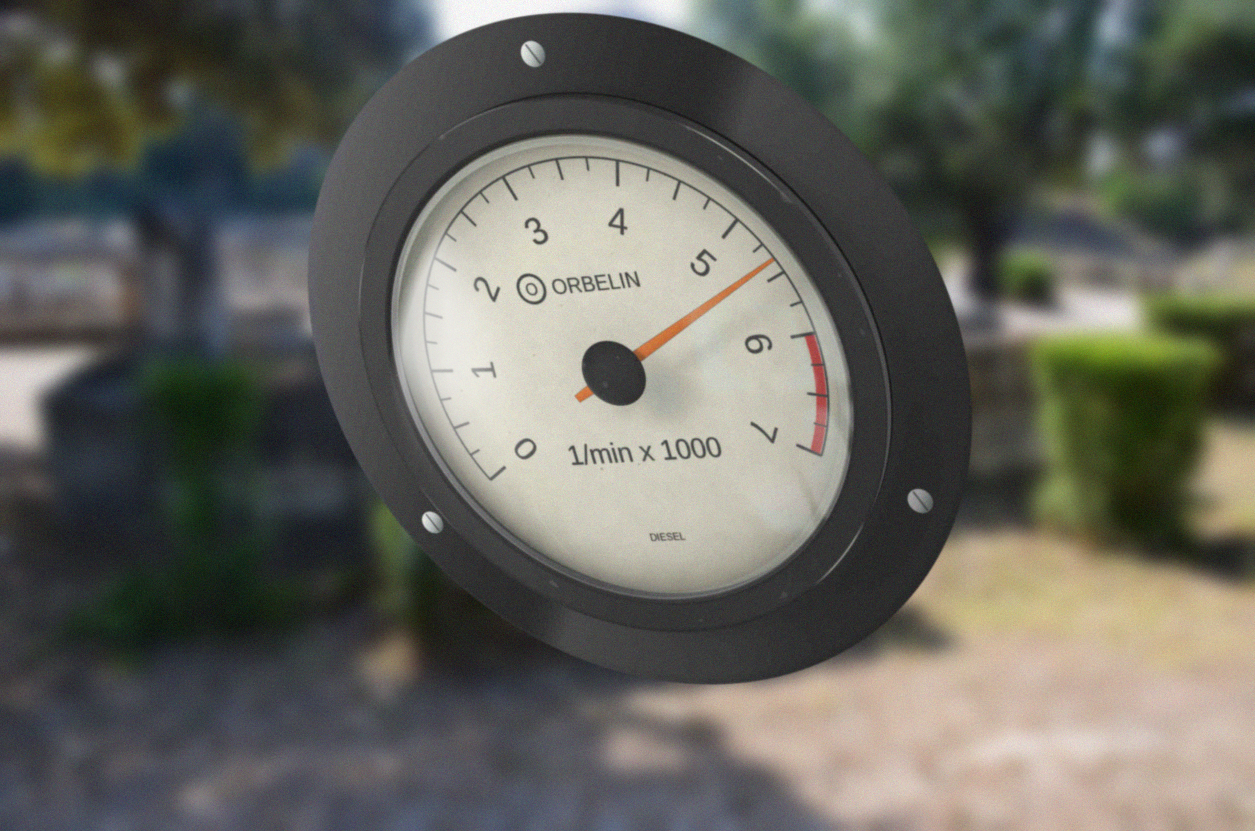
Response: 5375rpm
